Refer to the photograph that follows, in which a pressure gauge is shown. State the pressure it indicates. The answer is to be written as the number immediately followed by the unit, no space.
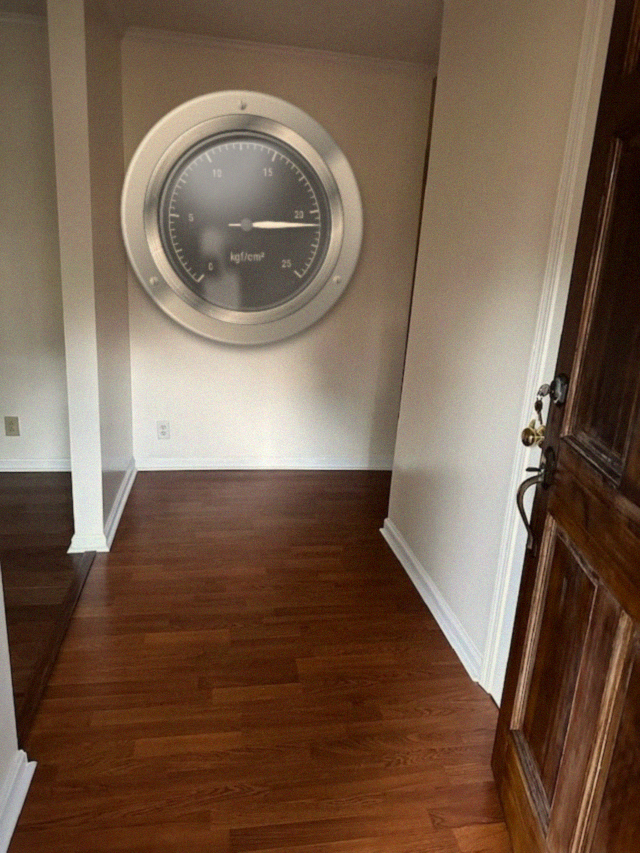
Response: 21kg/cm²
